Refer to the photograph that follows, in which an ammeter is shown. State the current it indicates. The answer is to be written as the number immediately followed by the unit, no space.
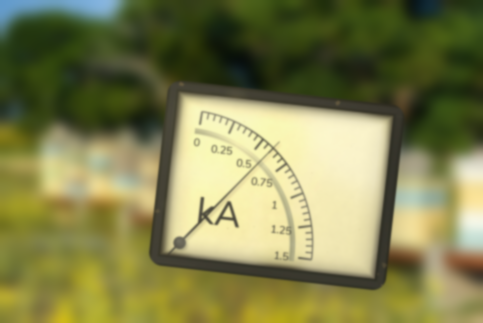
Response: 0.6kA
